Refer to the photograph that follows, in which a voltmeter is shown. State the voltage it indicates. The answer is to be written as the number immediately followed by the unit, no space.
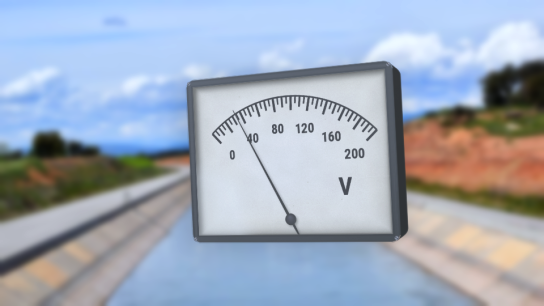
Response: 35V
